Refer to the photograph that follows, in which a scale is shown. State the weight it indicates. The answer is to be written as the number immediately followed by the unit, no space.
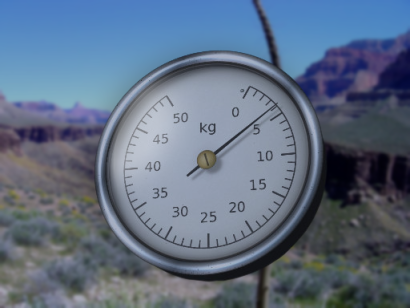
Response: 4kg
